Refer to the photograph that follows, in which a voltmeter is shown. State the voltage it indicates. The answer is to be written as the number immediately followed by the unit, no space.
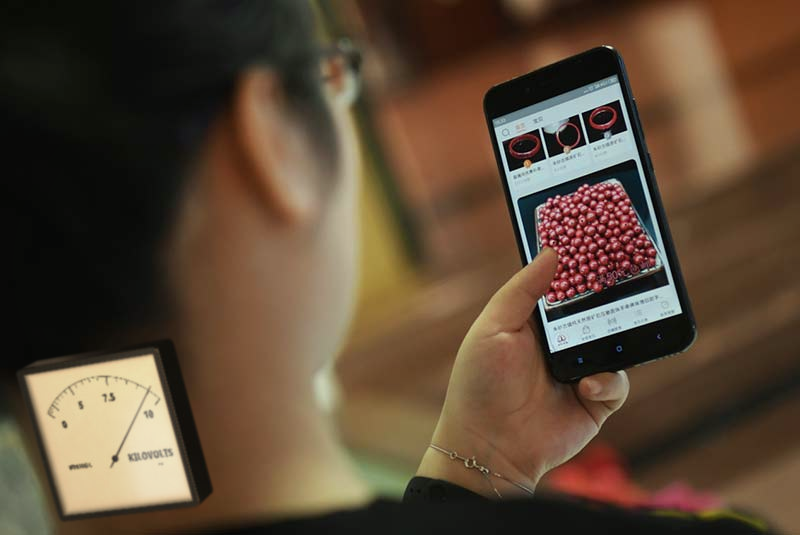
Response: 9.5kV
